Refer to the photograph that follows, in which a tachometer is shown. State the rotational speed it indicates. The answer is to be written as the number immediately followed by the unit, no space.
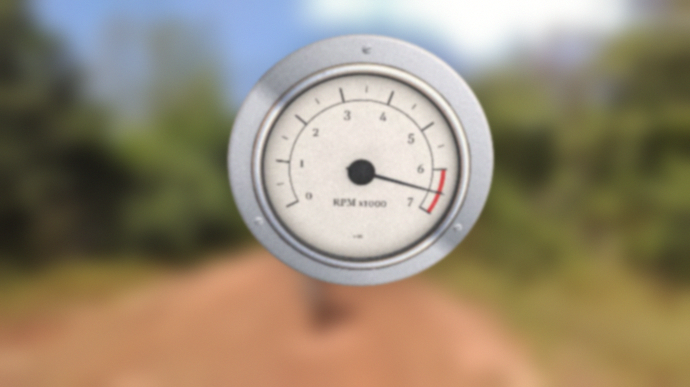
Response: 6500rpm
